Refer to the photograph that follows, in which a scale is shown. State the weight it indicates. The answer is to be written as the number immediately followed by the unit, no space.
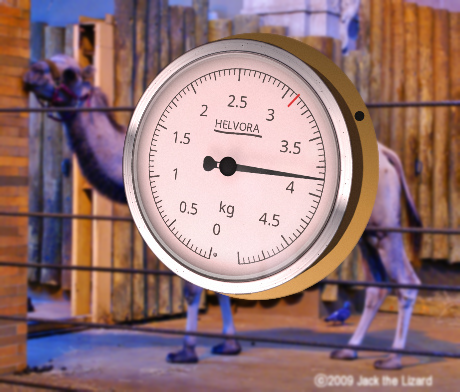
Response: 3.85kg
